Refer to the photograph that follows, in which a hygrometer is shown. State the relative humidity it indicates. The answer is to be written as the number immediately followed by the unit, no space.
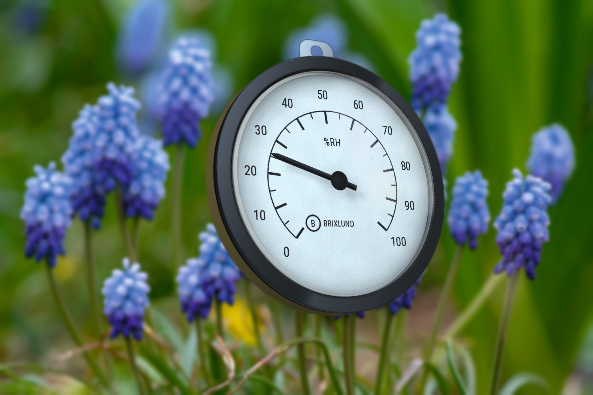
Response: 25%
